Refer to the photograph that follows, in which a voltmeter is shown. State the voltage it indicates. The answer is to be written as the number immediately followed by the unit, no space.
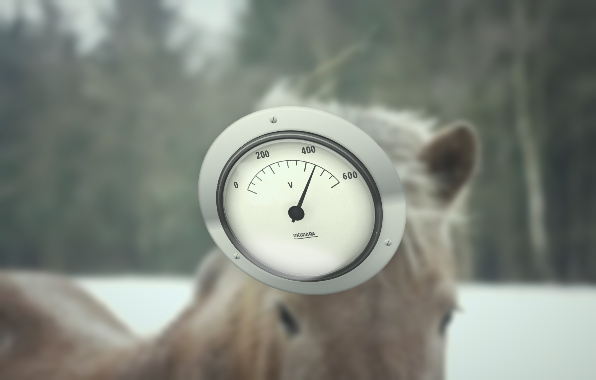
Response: 450V
